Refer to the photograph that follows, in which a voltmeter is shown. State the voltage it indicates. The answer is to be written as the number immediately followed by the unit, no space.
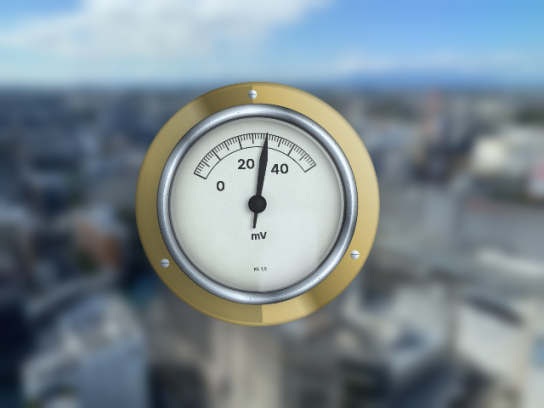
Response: 30mV
